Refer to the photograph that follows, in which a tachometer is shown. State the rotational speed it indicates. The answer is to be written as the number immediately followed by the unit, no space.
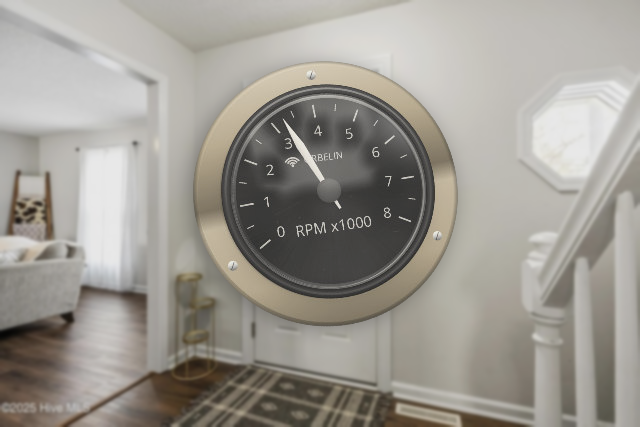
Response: 3250rpm
